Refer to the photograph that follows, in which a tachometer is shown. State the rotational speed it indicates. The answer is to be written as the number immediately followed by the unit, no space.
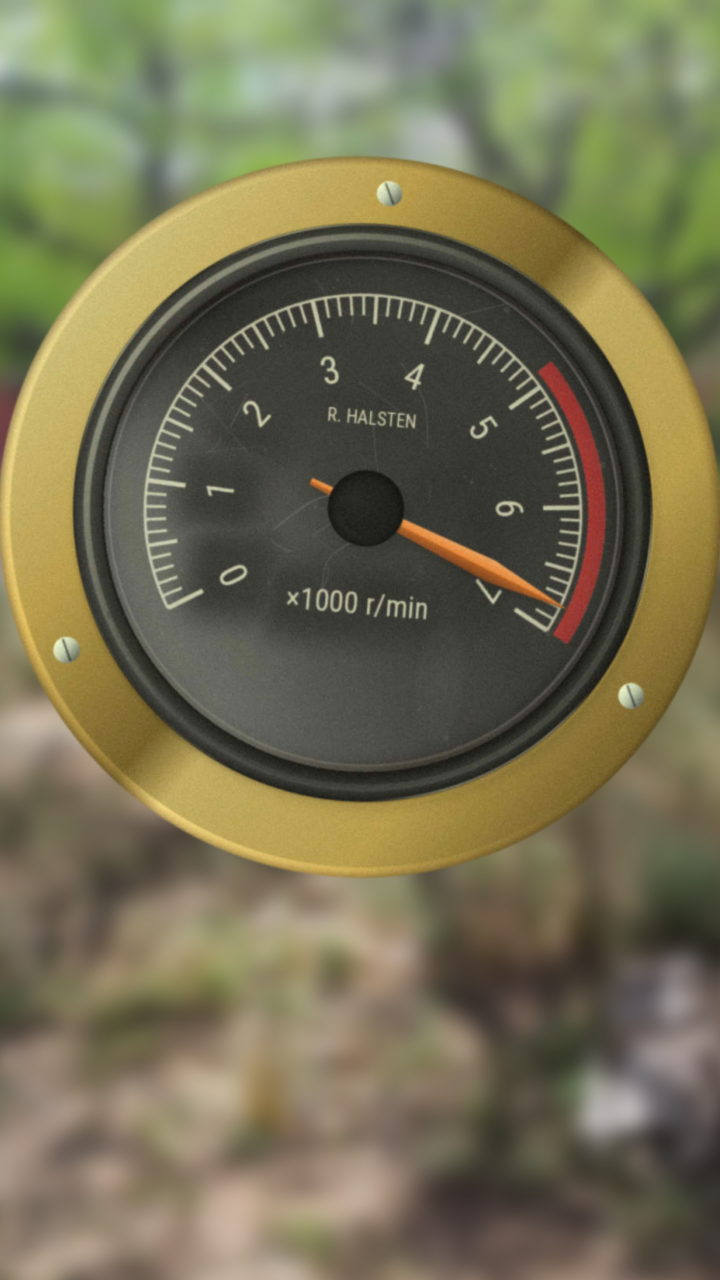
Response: 6800rpm
